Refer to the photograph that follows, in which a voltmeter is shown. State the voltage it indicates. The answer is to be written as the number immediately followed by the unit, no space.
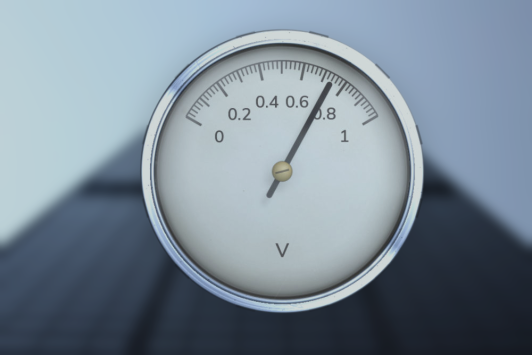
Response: 0.74V
